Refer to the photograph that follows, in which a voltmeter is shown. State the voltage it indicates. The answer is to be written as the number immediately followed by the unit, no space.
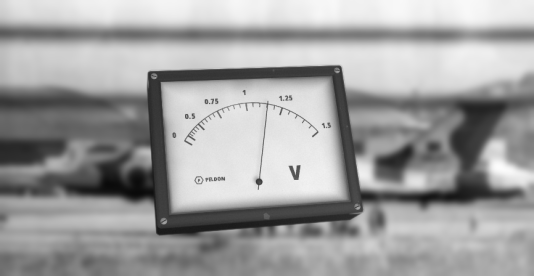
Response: 1.15V
